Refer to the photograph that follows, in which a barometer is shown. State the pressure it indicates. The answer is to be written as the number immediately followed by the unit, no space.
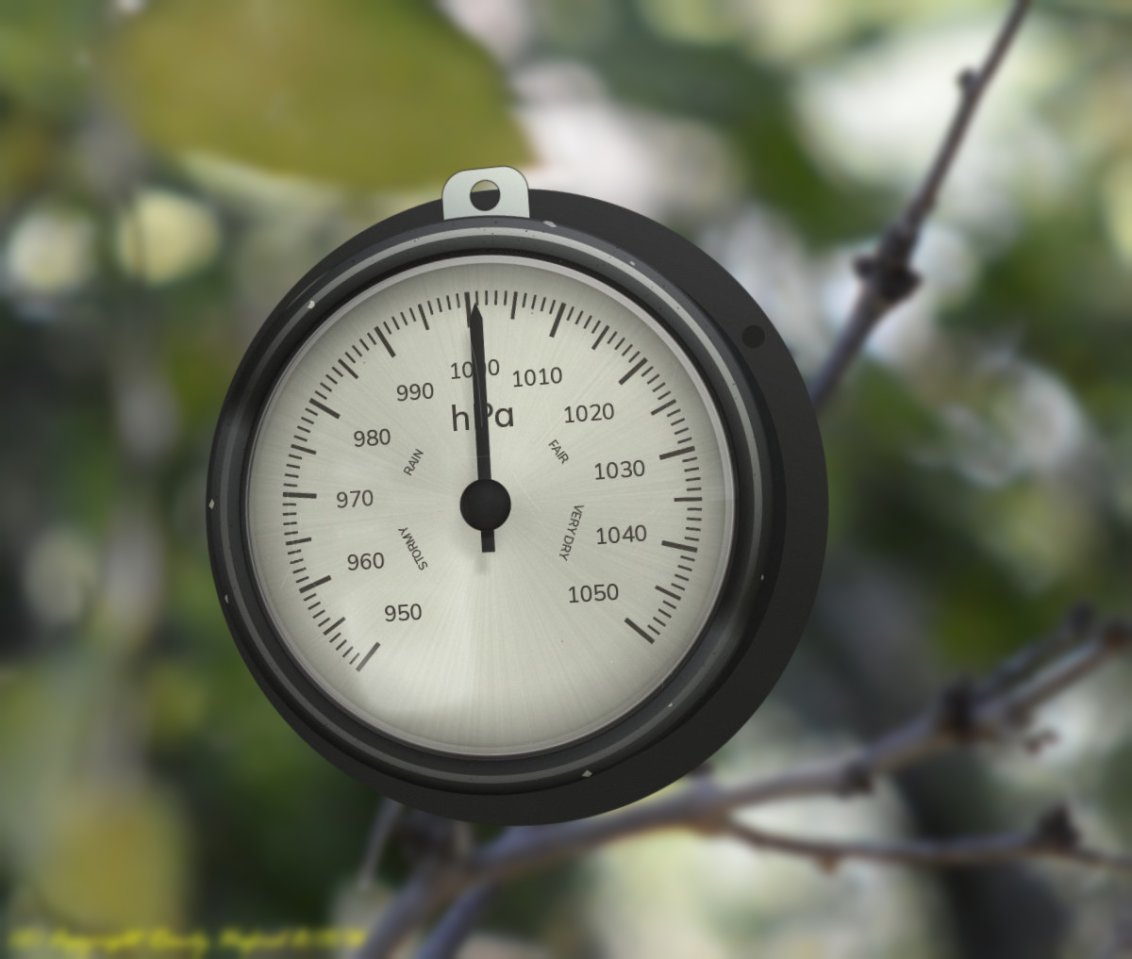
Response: 1001hPa
